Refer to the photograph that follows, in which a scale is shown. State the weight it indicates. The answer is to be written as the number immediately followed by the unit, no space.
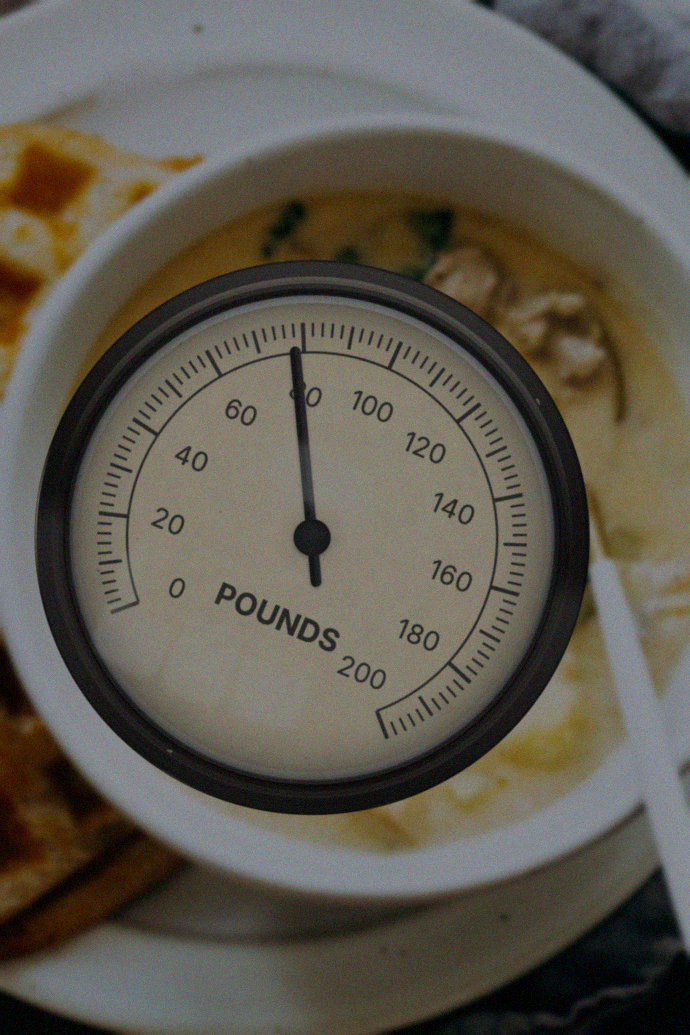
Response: 78lb
